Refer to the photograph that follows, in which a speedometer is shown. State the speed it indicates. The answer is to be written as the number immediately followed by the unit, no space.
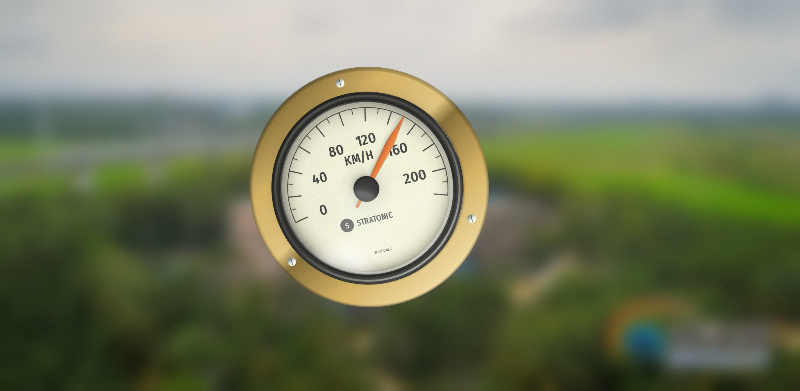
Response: 150km/h
